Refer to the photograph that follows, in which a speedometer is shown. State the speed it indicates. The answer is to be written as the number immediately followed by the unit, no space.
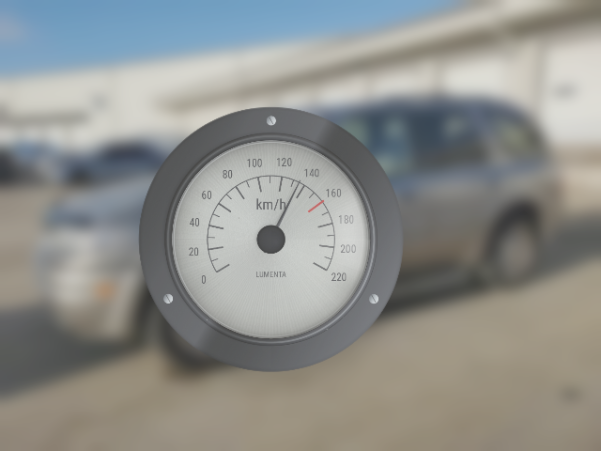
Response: 135km/h
